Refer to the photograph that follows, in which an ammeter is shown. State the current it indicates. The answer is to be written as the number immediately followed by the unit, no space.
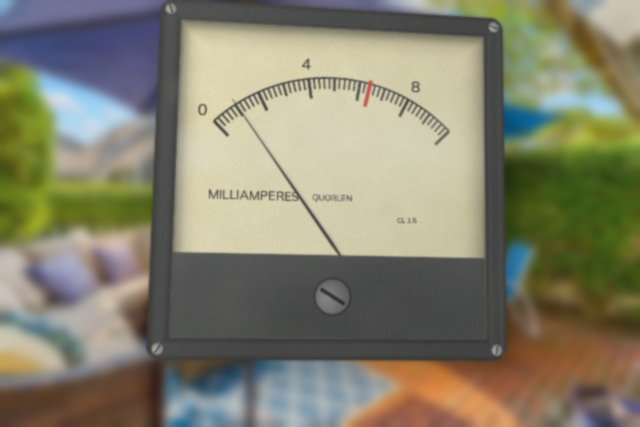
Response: 1mA
